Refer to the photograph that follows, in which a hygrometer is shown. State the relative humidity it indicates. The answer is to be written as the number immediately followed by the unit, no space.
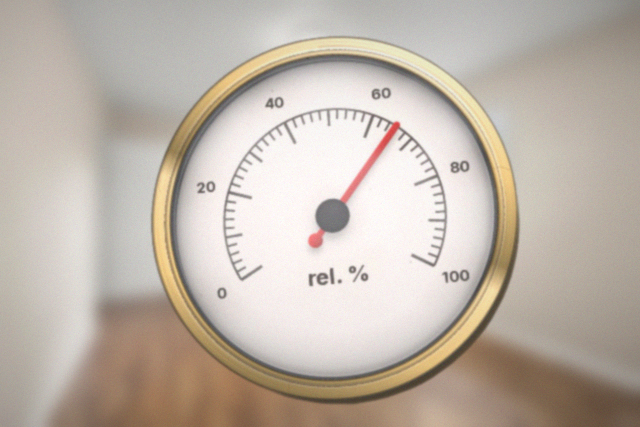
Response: 66%
